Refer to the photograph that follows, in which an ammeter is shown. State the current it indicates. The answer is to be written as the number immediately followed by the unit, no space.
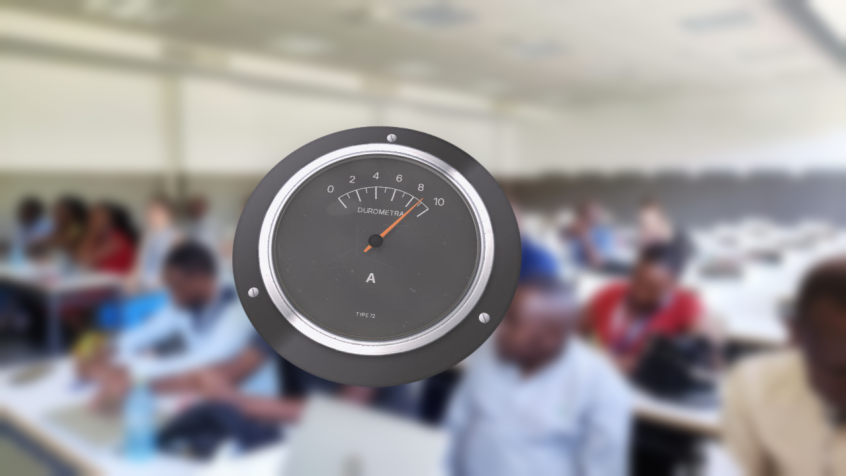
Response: 9A
